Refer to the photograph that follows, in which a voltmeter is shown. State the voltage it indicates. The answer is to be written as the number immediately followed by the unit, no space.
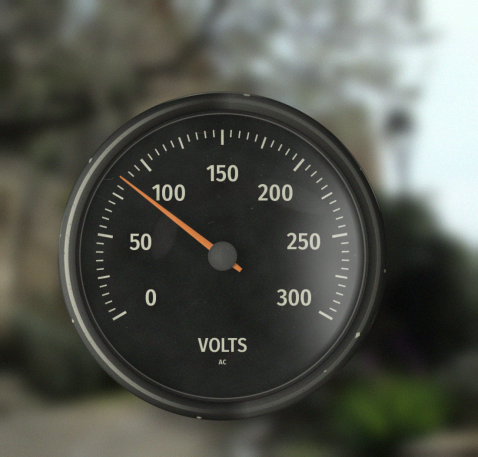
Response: 85V
